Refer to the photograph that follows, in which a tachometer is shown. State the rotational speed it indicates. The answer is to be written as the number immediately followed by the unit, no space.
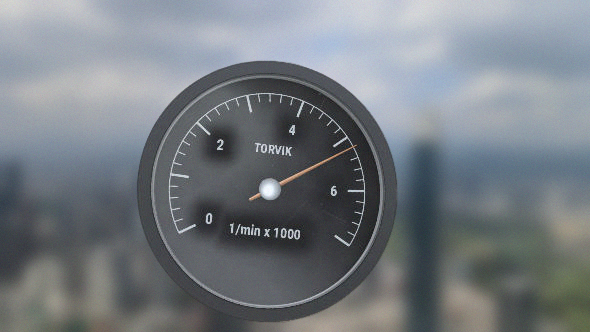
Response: 5200rpm
